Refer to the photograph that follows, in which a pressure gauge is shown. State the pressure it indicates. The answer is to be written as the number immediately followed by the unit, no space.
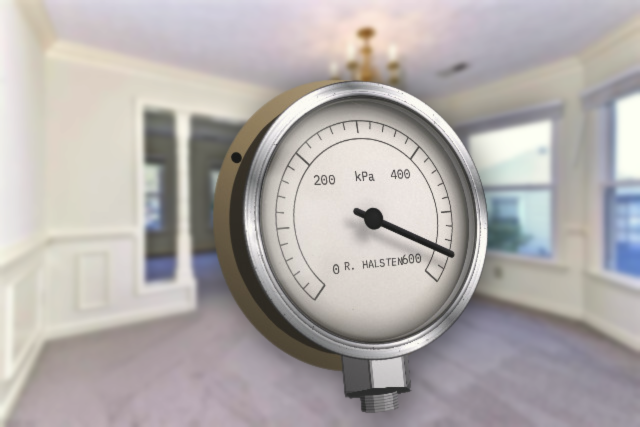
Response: 560kPa
